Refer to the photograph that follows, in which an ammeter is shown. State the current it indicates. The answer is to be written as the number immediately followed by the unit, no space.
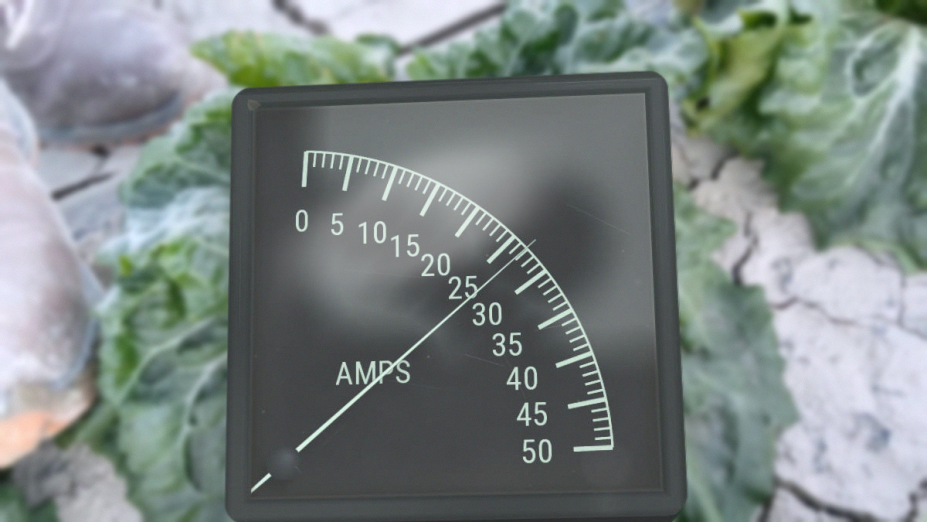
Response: 27A
